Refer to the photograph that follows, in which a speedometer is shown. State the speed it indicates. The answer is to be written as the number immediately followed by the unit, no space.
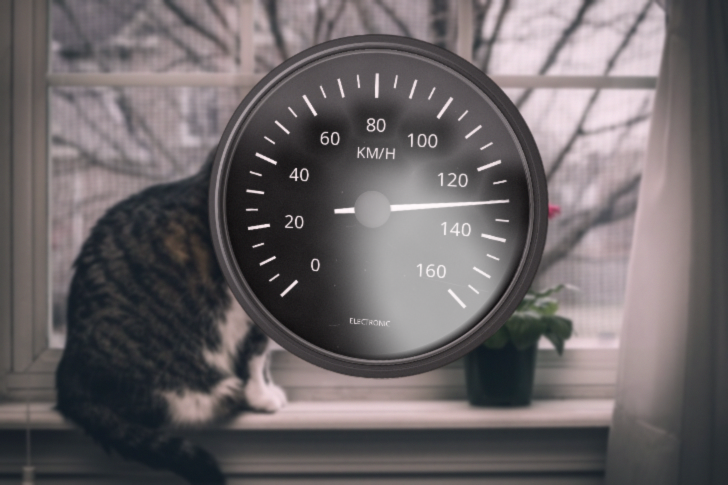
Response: 130km/h
